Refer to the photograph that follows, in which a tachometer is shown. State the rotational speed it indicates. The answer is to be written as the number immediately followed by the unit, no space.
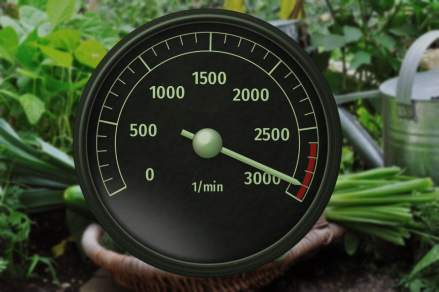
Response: 2900rpm
